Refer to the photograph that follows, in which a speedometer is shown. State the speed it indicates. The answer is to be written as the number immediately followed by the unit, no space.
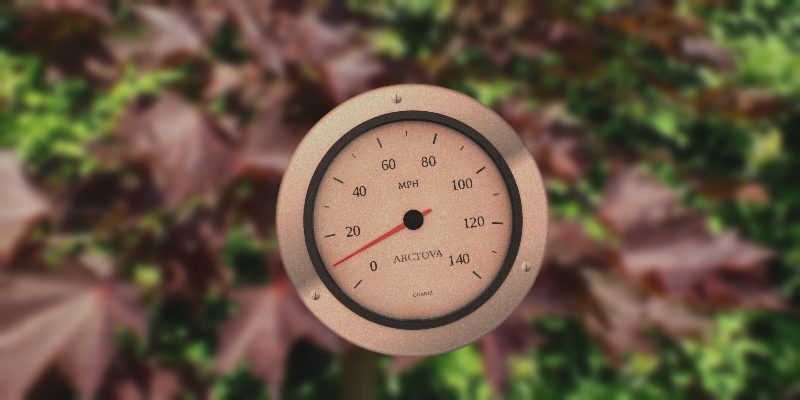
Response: 10mph
